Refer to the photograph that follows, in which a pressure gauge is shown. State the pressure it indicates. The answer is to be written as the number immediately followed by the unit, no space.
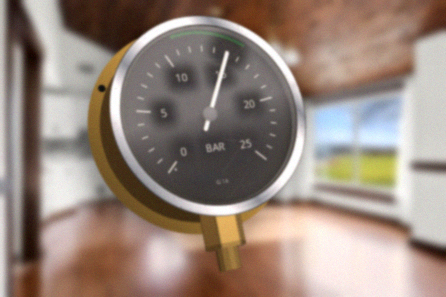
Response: 15bar
